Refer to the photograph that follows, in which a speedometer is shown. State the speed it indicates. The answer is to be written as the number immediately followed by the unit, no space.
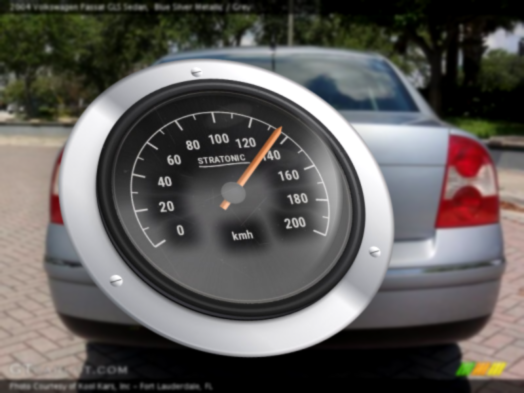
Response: 135km/h
